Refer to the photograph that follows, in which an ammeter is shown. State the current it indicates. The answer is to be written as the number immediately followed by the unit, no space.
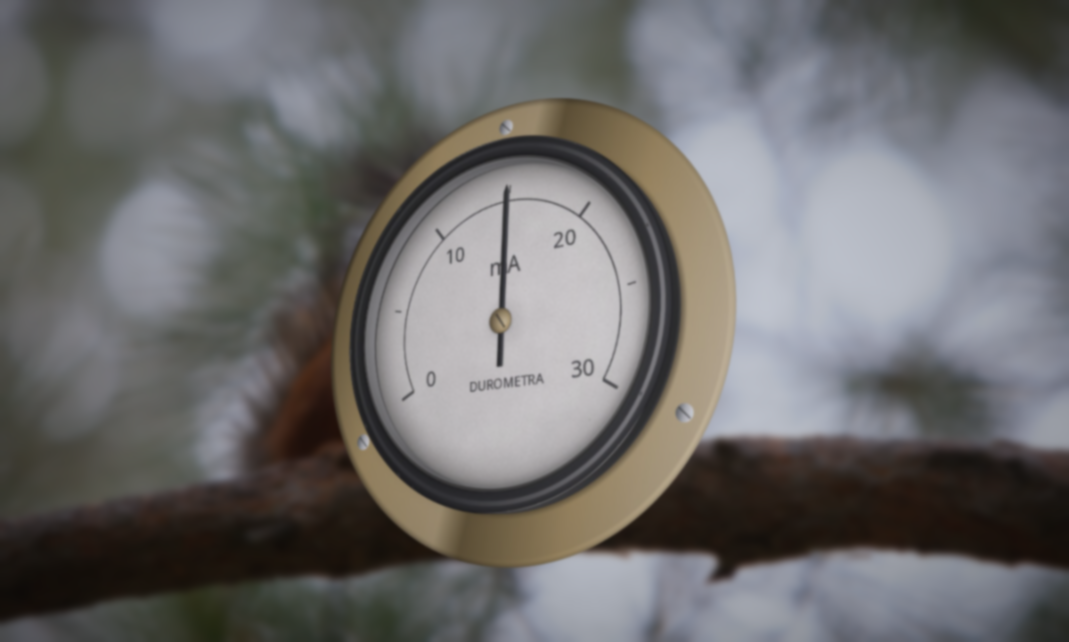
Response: 15mA
